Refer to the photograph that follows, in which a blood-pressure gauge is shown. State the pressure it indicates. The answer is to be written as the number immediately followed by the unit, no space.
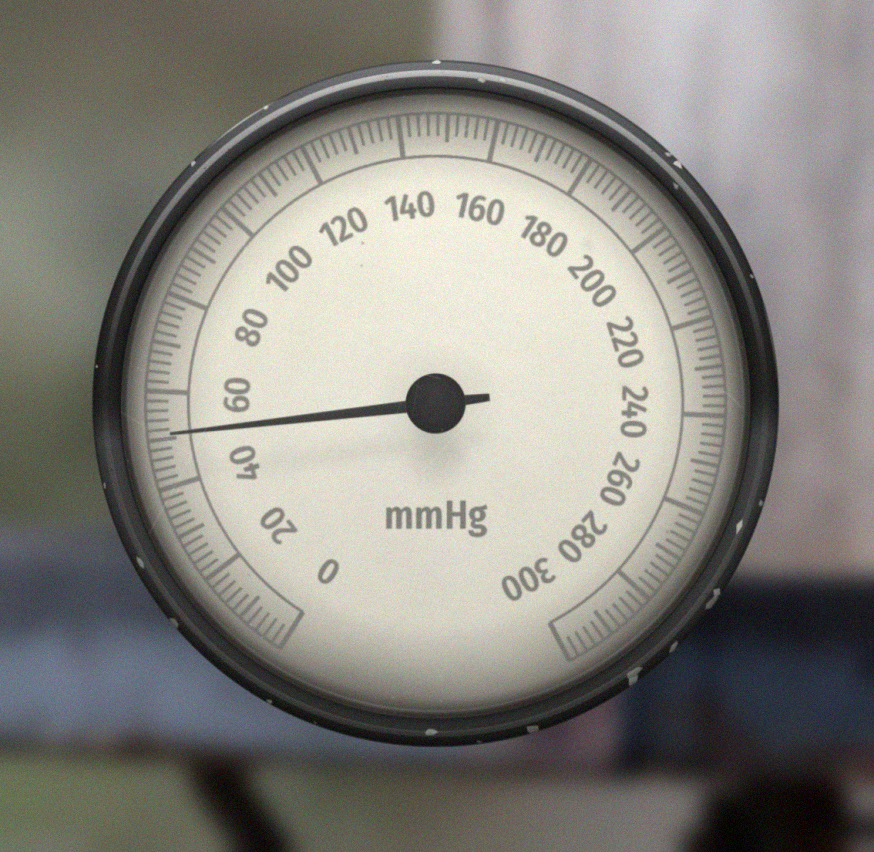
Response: 51mmHg
